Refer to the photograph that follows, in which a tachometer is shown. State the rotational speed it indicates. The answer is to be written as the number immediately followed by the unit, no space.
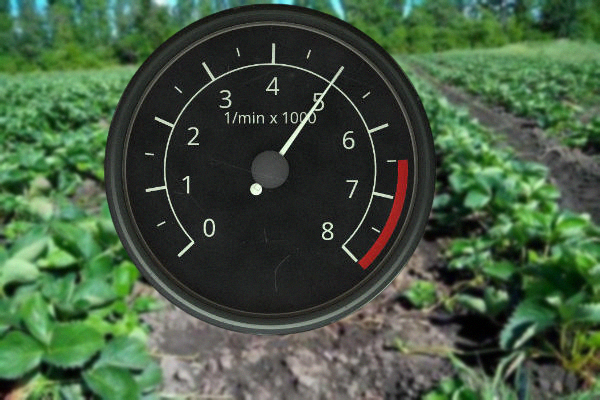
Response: 5000rpm
